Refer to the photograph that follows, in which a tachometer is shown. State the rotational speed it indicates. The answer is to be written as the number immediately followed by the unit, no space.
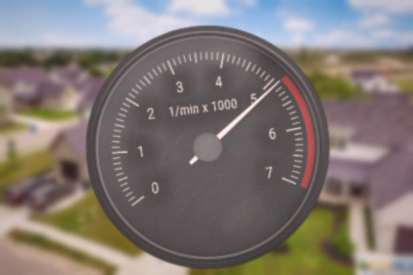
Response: 5100rpm
